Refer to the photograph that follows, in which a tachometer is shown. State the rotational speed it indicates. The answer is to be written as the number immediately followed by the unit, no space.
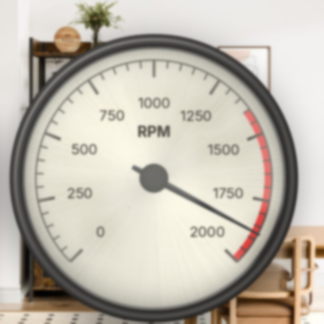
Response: 1875rpm
